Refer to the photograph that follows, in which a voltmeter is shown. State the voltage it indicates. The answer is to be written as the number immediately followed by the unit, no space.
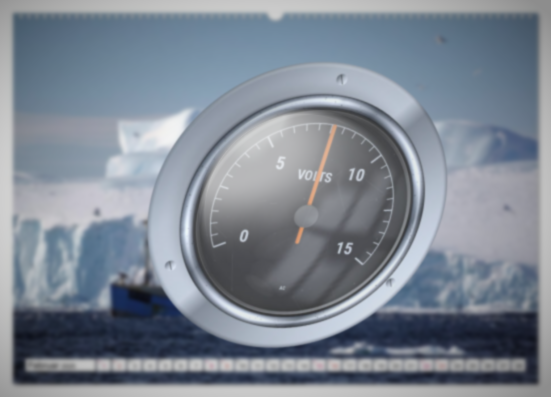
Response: 7.5V
